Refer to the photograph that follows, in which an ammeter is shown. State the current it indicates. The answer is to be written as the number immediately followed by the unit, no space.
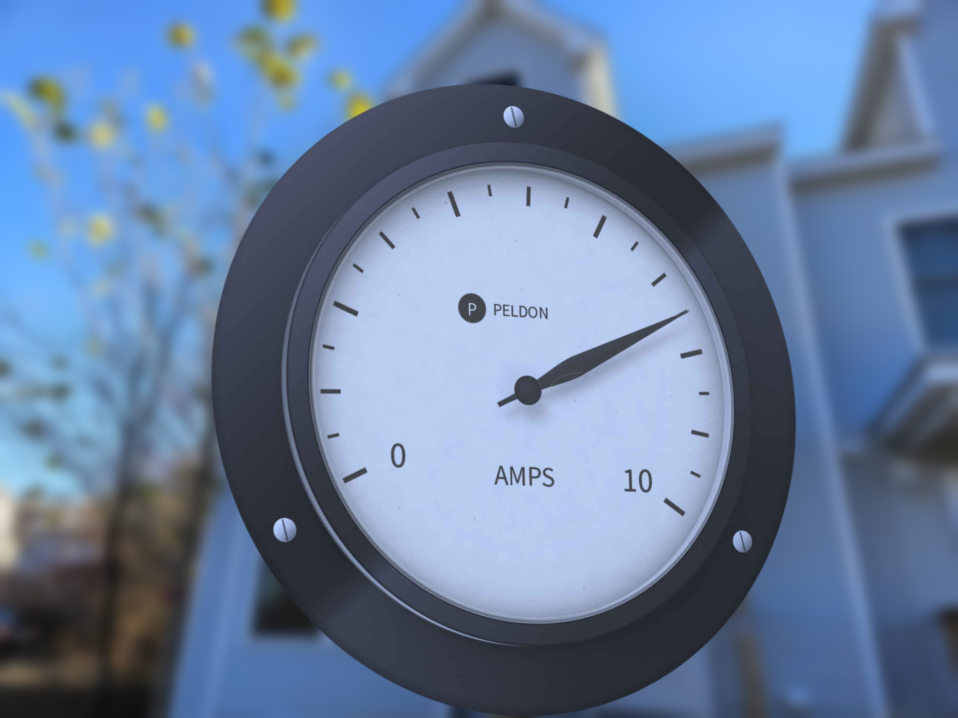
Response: 7.5A
